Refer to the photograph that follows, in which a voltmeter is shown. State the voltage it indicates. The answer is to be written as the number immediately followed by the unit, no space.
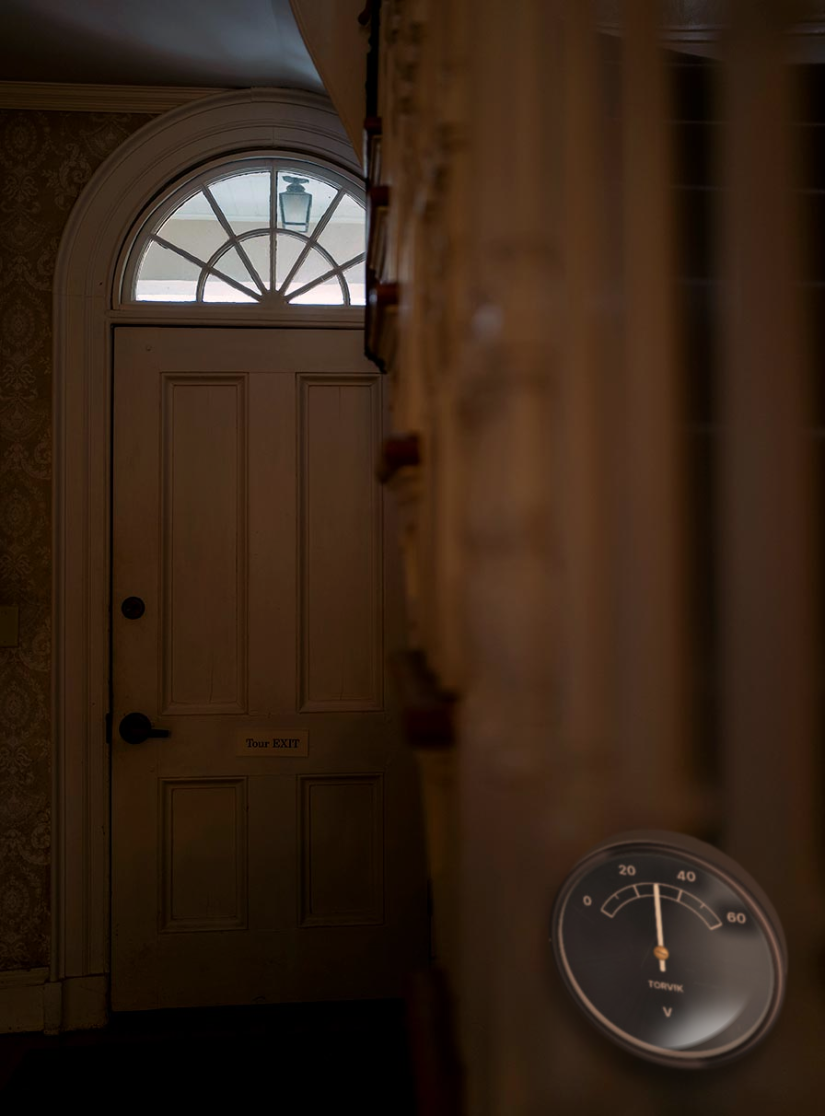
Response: 30V
